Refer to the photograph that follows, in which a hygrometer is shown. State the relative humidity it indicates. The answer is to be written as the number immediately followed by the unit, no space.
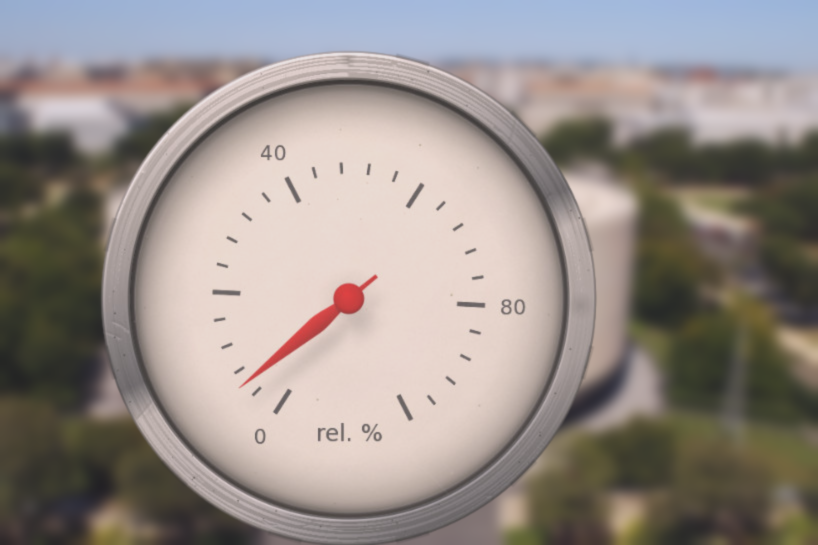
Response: 6%
